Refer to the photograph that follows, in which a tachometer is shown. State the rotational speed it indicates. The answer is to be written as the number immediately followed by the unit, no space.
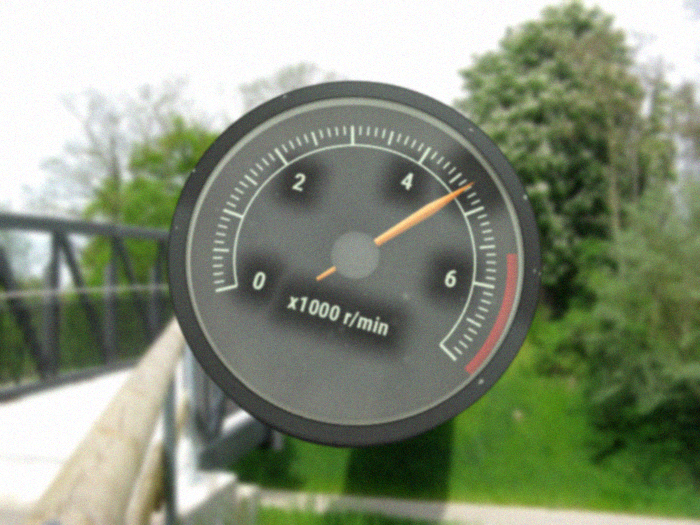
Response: 4700rpm
